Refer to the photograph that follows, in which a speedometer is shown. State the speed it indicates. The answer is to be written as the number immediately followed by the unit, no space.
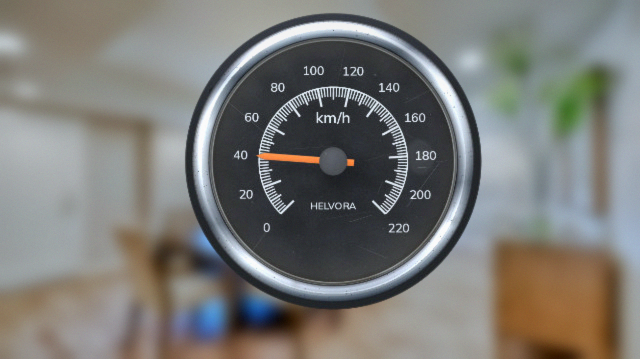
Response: 40km/h
